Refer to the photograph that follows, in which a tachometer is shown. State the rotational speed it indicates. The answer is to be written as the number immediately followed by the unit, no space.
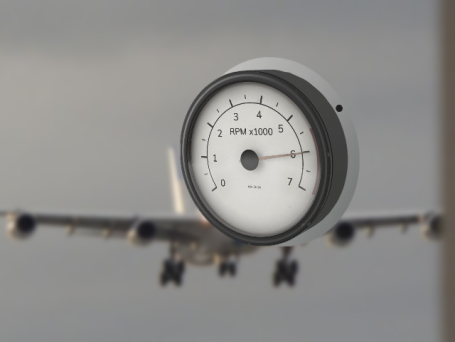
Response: 6000rpm
